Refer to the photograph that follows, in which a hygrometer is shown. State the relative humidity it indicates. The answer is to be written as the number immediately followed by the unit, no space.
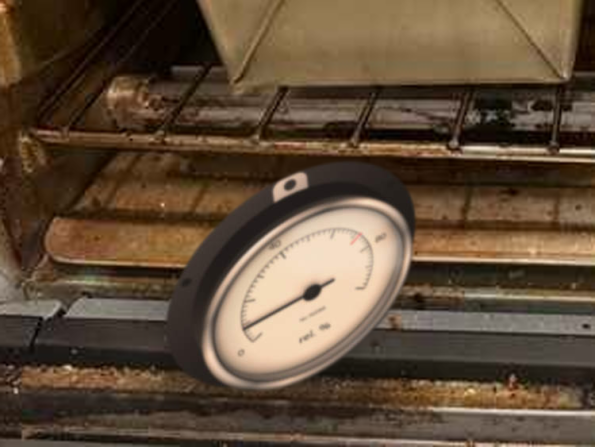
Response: 10%
